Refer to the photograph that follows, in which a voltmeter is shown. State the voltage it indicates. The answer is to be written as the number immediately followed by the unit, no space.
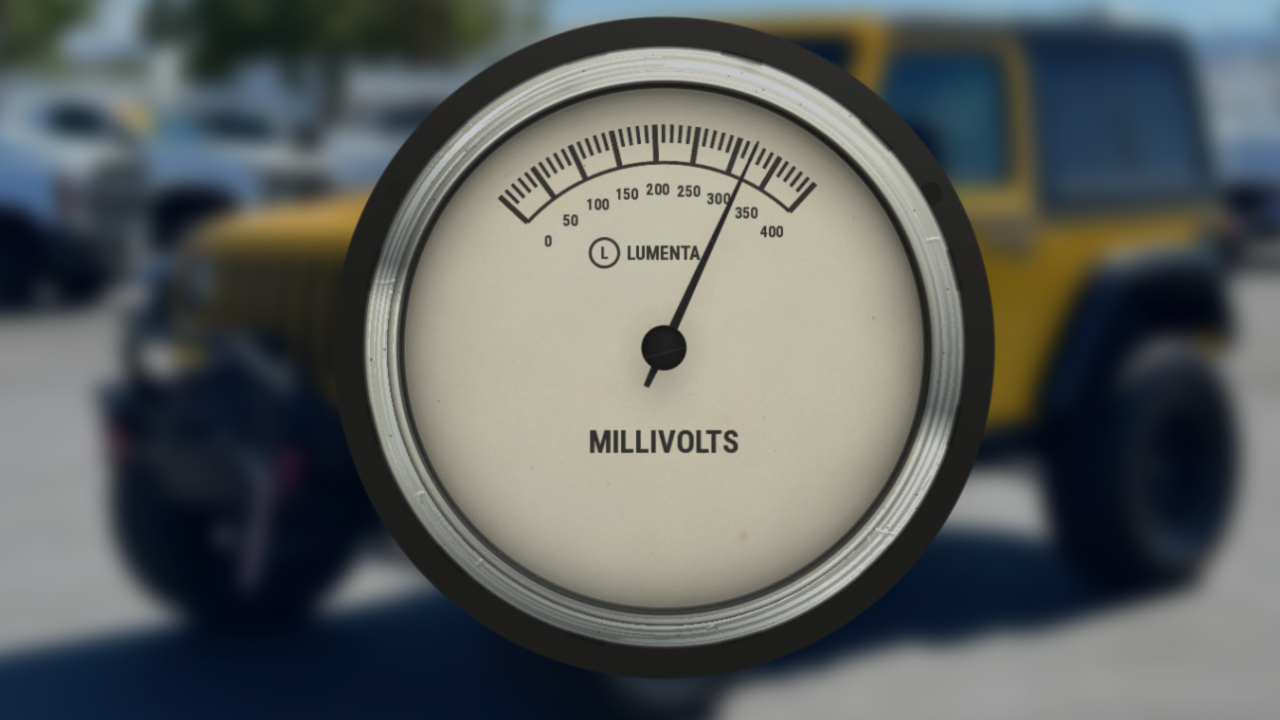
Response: 320mV
